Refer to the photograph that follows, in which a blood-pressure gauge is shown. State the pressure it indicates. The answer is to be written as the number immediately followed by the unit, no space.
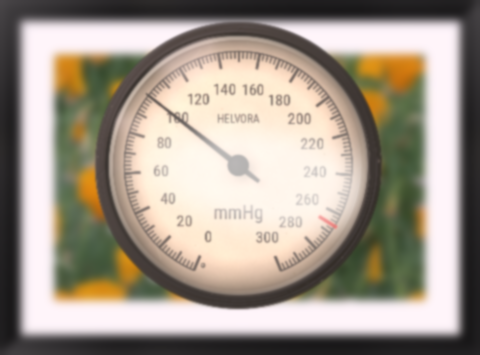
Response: 100mmHg
